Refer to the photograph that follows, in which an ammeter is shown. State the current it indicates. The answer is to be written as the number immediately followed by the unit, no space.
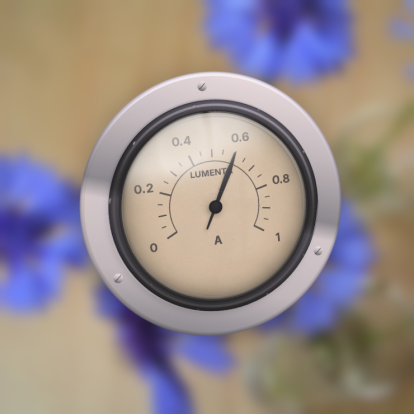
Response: 0.6A
